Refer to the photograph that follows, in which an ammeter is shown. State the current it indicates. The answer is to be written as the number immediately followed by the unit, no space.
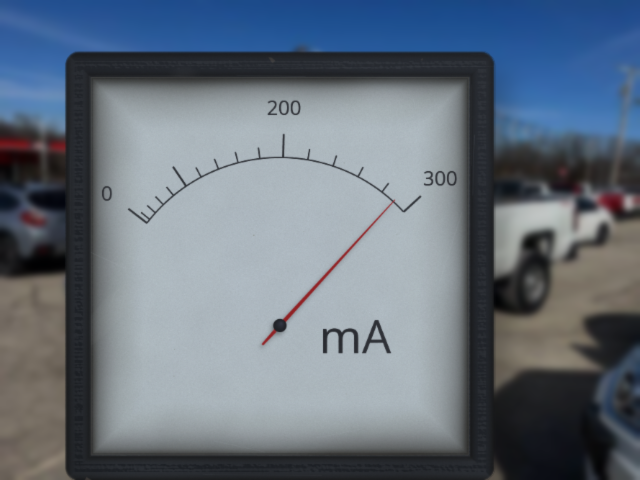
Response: 290mA
